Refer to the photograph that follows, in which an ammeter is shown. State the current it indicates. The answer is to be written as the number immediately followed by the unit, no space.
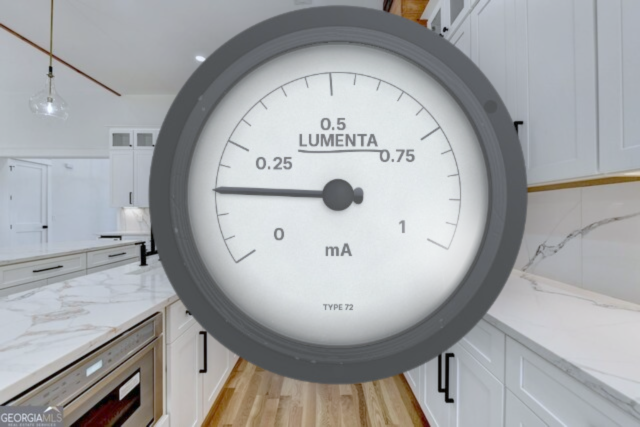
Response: 0.15mA
